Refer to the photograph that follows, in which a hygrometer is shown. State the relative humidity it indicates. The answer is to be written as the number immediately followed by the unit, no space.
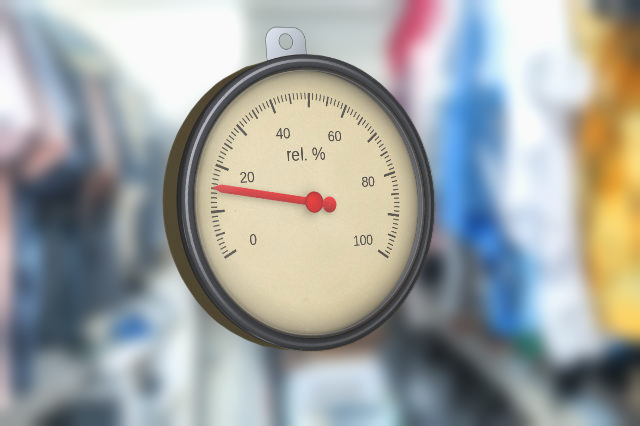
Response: 15%
